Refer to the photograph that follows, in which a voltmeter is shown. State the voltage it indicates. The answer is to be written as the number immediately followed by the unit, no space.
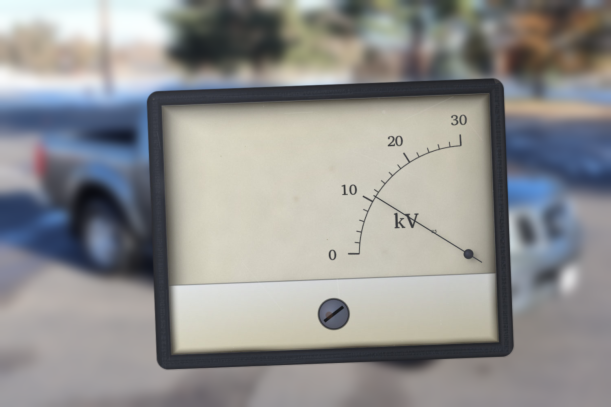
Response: 11kV
